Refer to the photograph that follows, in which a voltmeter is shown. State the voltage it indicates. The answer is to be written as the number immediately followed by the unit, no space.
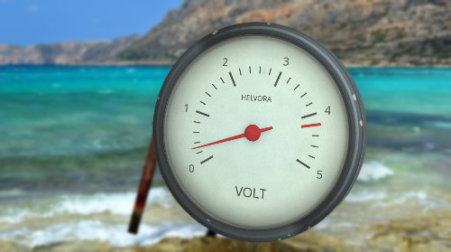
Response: 0.3V
